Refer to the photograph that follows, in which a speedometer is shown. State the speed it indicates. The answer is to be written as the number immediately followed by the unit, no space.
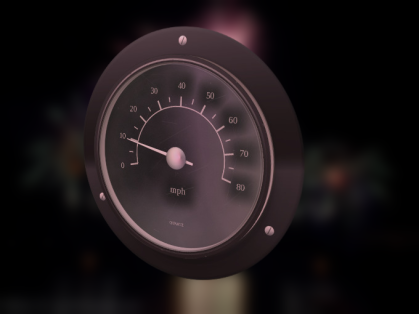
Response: 10mph
